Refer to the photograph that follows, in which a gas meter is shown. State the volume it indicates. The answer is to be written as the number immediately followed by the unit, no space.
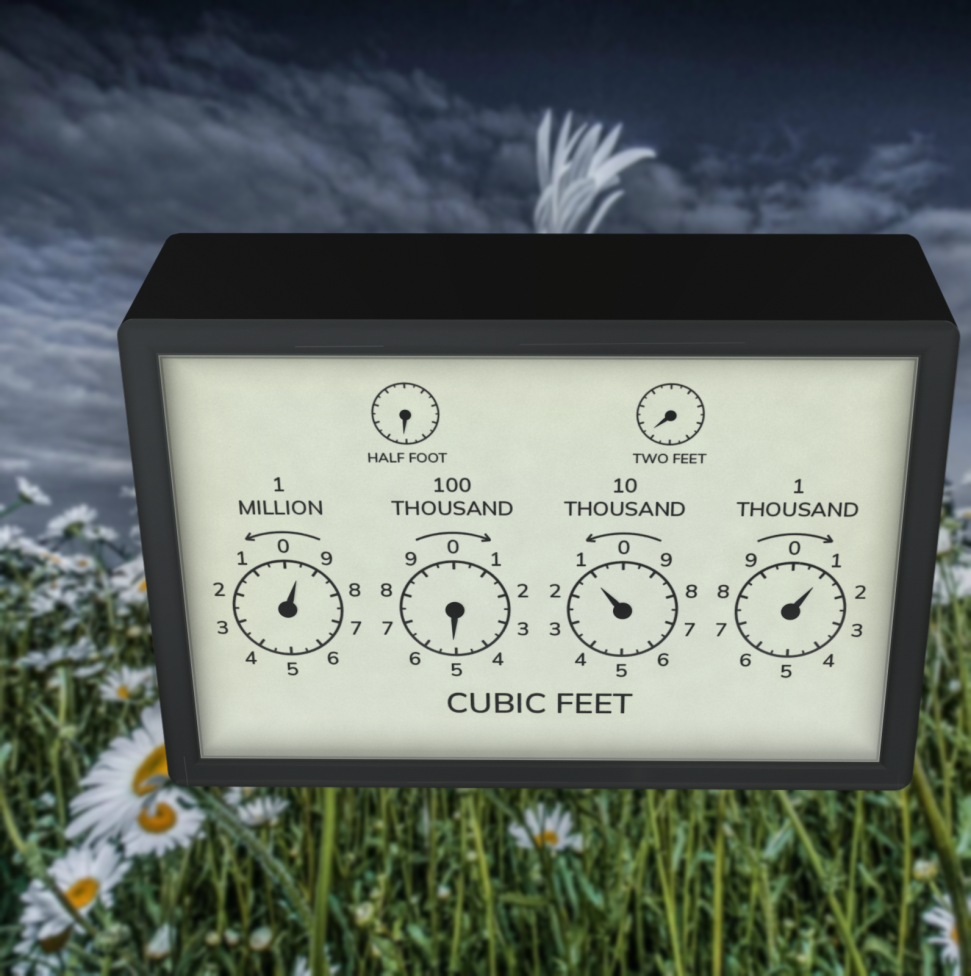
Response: 951100ft³
